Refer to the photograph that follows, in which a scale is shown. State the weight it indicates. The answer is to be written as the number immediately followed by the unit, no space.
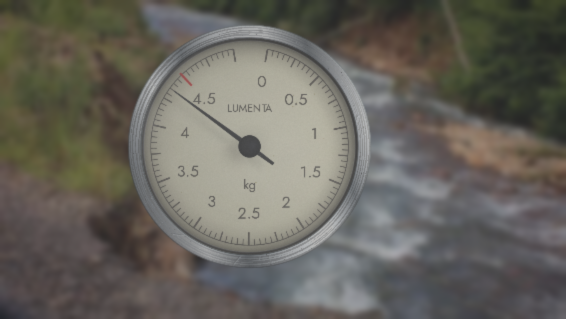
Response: 4.35kg
